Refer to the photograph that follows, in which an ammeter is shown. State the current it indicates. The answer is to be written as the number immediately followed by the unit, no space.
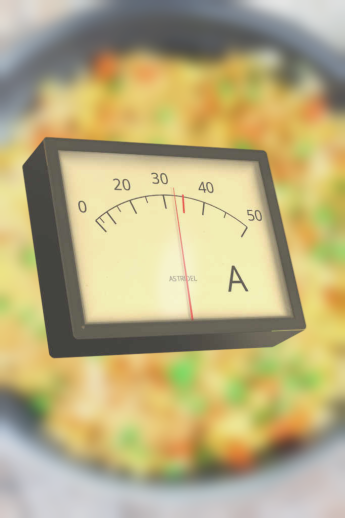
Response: 32.5A
